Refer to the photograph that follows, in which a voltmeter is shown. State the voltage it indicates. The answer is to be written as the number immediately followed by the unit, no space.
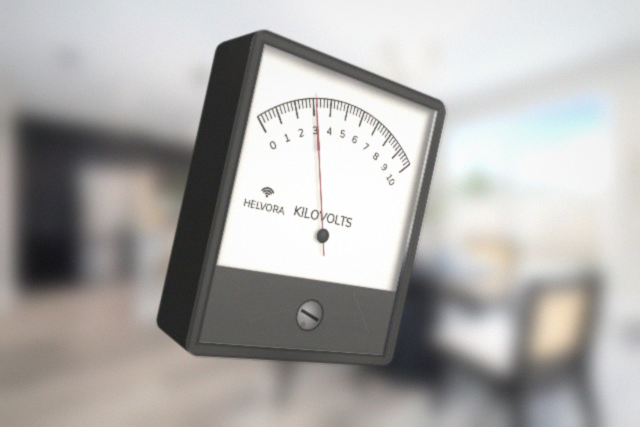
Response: 3kV
